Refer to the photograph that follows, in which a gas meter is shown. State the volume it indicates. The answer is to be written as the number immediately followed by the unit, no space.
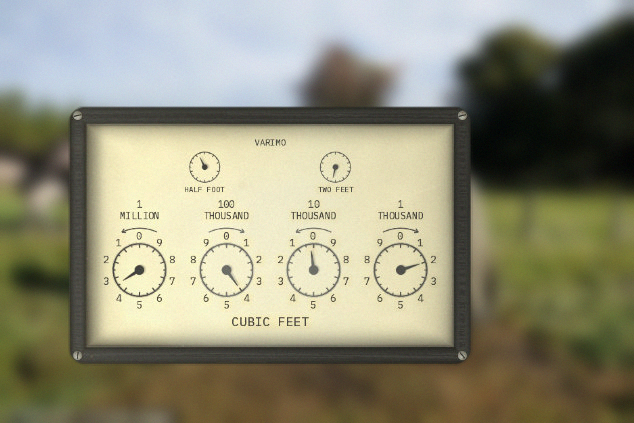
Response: 340200ft³
